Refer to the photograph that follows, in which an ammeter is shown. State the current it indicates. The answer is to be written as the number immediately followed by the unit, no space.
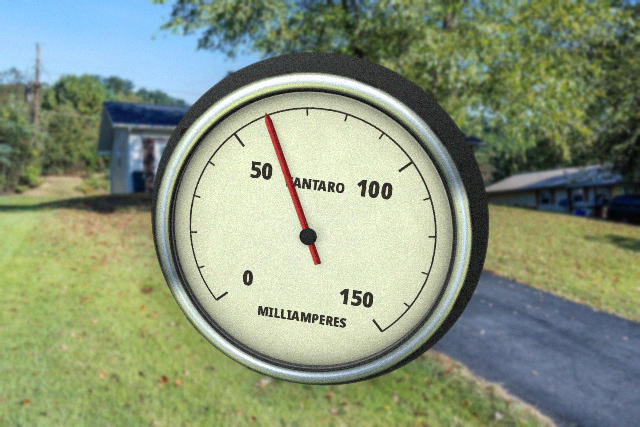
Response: 60mA
